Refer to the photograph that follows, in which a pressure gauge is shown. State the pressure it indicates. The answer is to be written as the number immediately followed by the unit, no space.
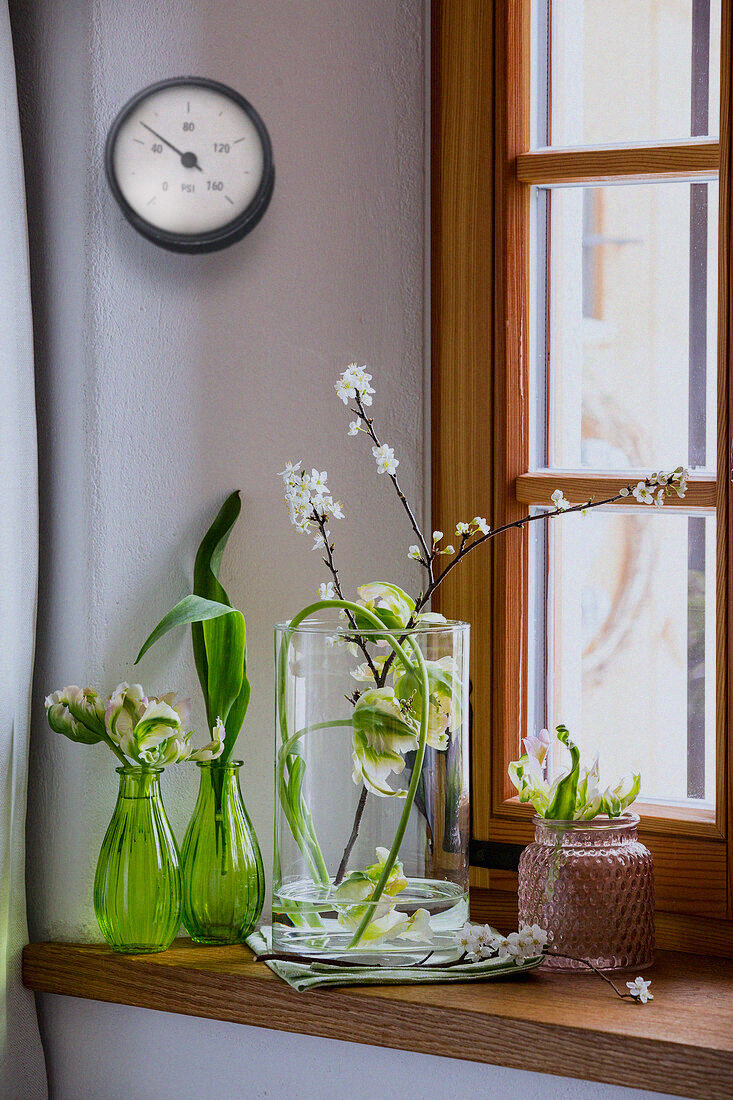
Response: 50psi
